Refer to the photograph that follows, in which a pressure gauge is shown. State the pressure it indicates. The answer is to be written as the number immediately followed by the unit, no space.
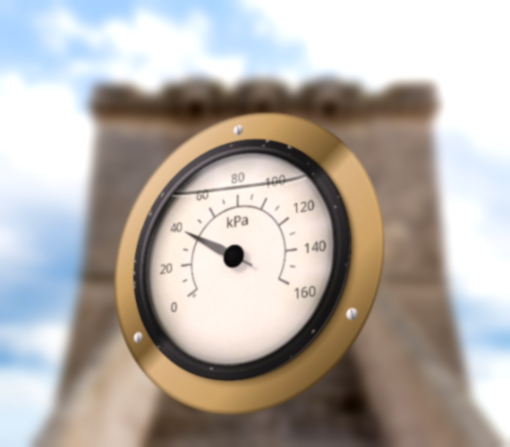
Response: 40kPa
